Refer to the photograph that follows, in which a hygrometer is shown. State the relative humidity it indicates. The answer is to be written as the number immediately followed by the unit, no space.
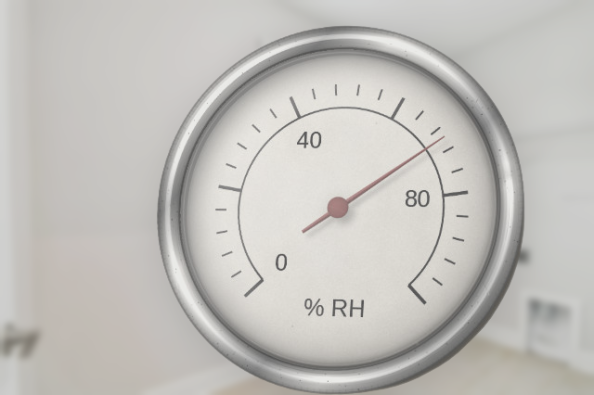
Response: 70%
